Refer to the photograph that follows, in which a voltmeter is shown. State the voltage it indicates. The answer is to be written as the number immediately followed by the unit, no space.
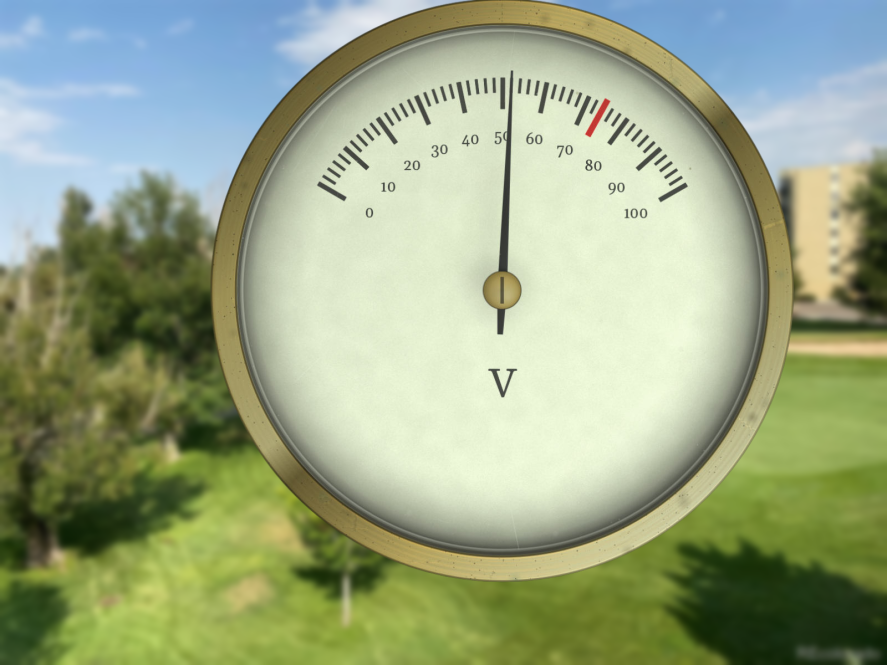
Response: 52V
